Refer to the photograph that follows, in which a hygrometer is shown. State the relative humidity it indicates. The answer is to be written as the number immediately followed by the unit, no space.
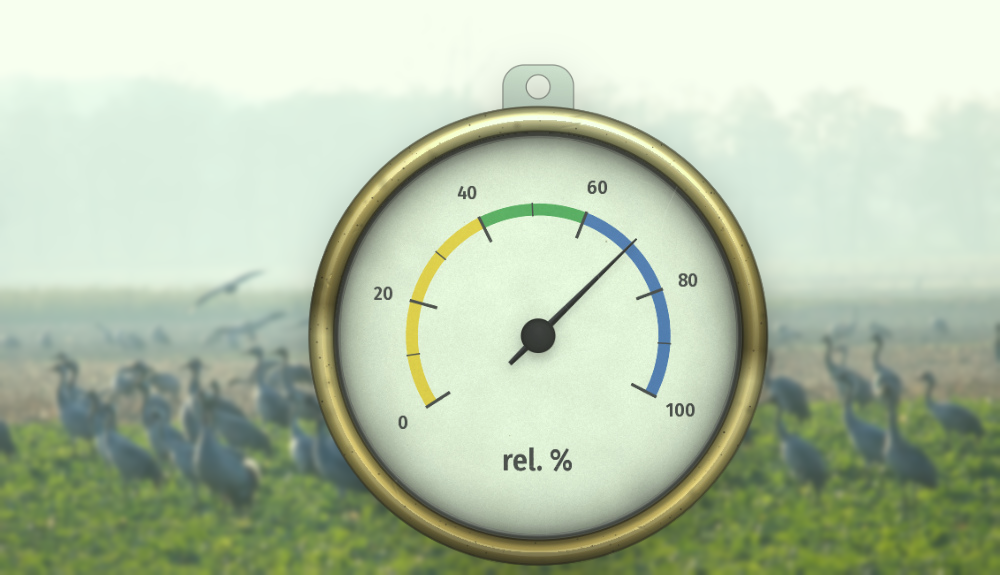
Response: 70%
